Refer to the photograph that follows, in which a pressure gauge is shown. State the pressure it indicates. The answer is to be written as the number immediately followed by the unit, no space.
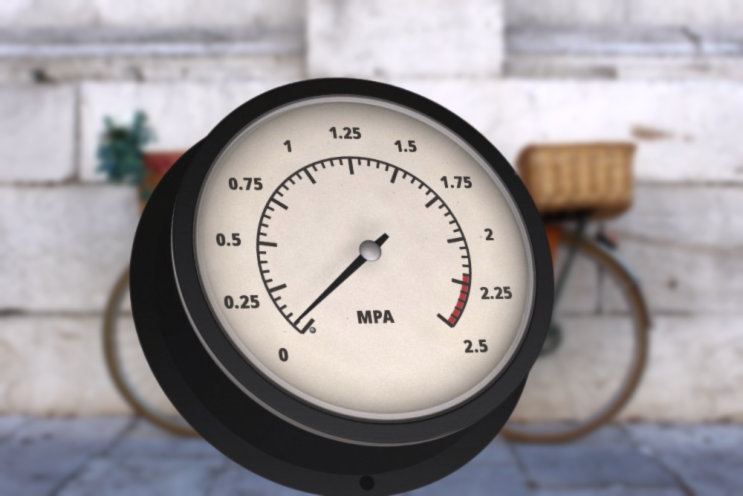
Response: 0.05MPa
